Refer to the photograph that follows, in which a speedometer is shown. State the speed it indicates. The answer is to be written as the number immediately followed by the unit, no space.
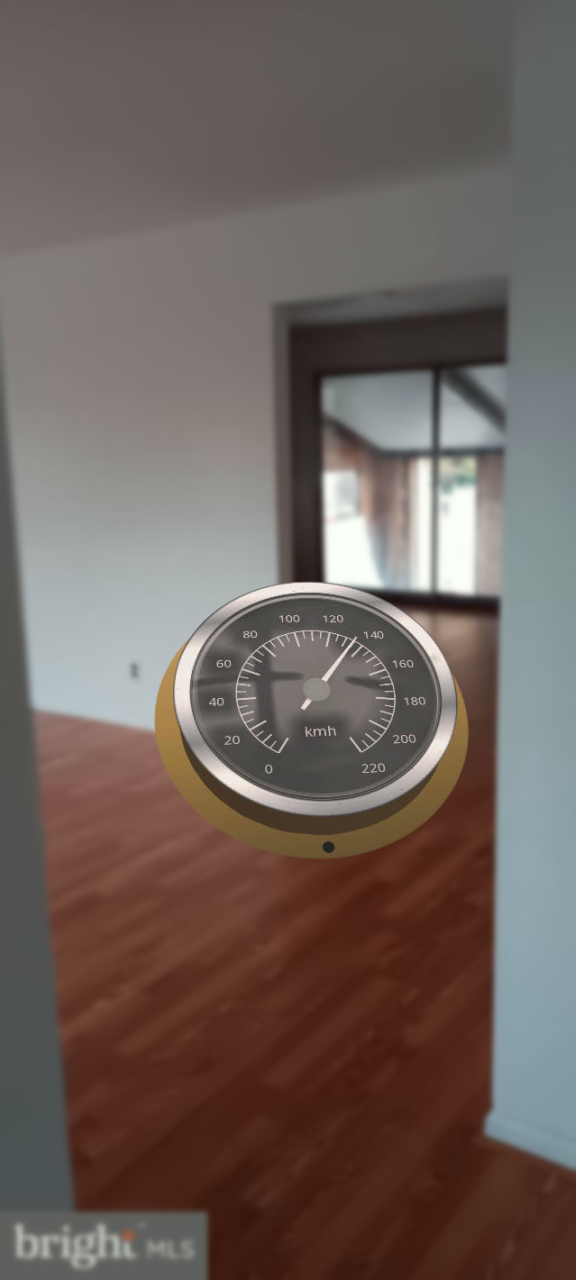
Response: 135km/h
